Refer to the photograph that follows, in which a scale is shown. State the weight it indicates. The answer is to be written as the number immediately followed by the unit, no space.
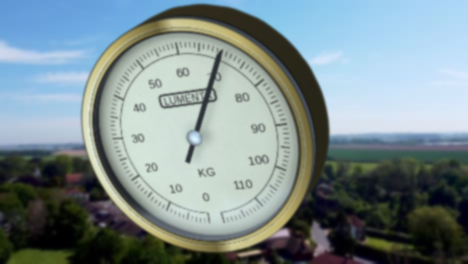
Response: 70kg
